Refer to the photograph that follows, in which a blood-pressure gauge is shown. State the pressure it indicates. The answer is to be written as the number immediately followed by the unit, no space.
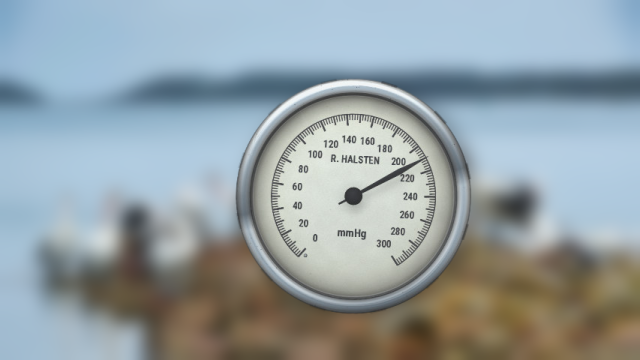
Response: 210mmHg
